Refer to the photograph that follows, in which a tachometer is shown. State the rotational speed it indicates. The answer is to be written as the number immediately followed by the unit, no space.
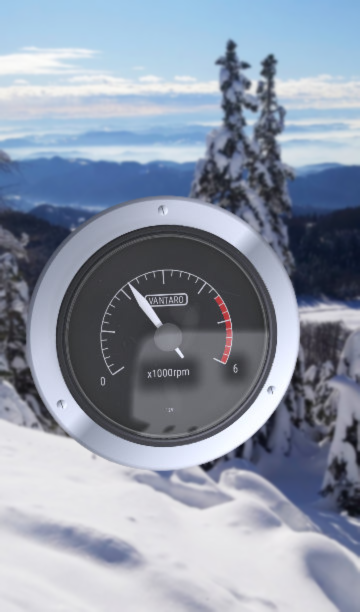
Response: 2200rpm
